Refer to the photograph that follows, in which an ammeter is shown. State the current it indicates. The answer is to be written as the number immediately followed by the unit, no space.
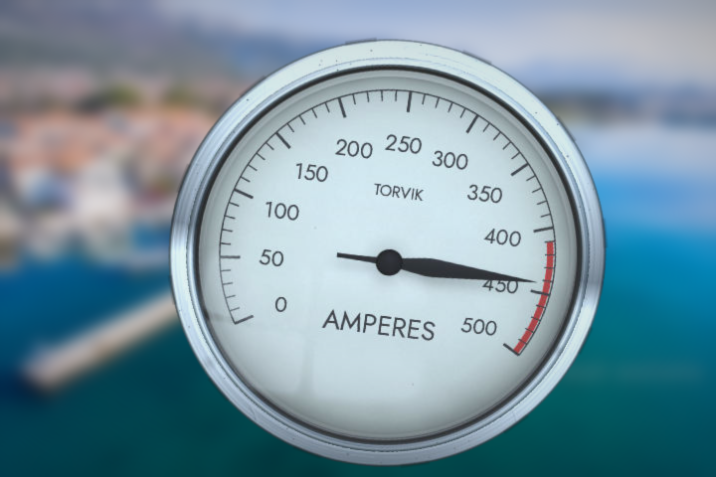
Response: 440A
